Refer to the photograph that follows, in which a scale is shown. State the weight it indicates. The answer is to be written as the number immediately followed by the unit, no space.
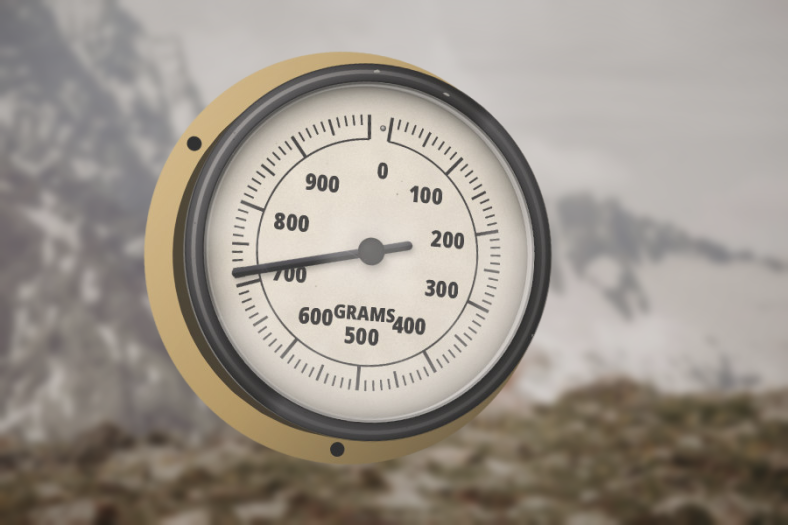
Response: 715g
